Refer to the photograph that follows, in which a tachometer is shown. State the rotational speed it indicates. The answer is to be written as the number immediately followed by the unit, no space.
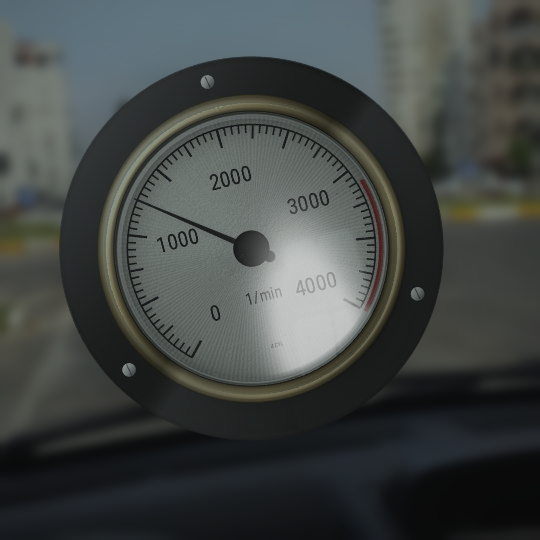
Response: 1250rpm
